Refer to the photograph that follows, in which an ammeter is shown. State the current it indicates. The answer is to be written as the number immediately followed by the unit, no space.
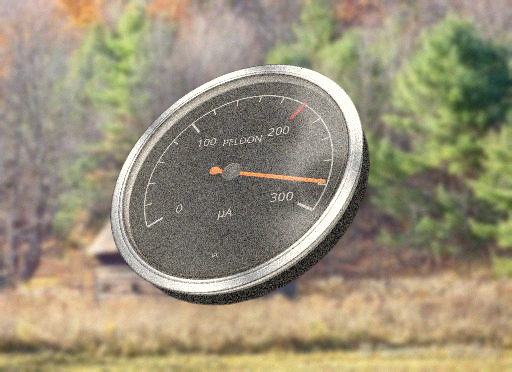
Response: 280µA
